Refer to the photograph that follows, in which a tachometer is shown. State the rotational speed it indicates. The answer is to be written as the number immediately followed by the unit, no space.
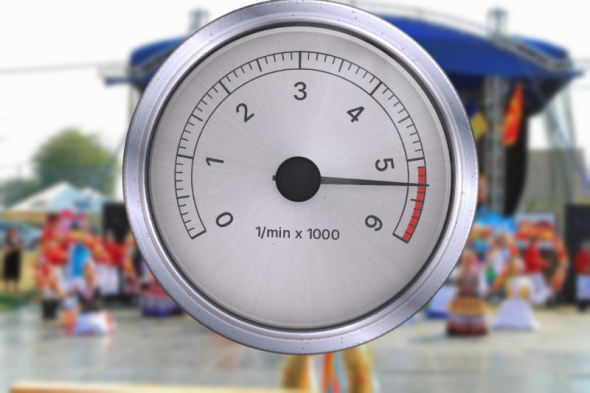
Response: 5300rpm
